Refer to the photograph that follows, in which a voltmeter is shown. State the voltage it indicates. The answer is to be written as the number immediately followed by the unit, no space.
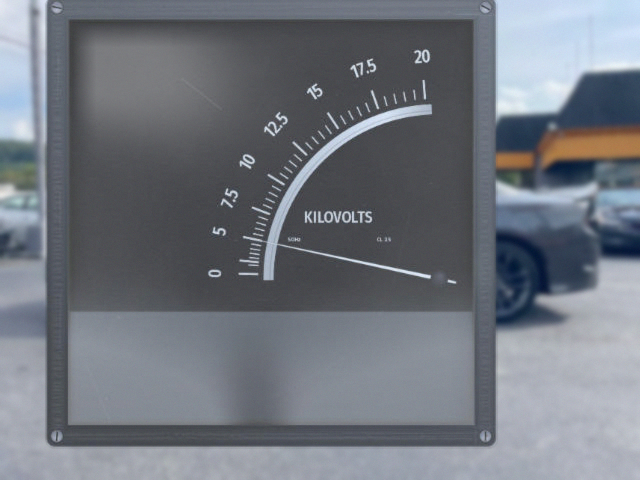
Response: 5kV
